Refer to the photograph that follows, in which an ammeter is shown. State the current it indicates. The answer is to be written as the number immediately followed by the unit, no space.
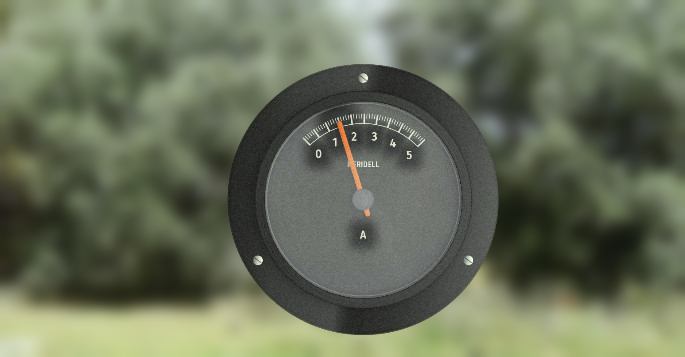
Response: 1.5A
